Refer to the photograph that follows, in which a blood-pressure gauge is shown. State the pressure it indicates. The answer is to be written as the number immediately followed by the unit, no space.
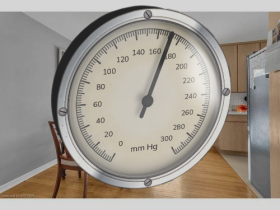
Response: 170mmHg
